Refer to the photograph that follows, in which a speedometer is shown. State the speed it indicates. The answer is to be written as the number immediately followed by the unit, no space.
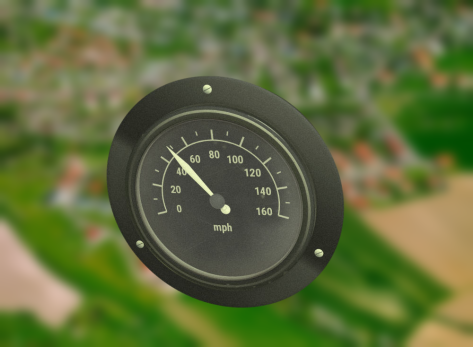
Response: 50mph
